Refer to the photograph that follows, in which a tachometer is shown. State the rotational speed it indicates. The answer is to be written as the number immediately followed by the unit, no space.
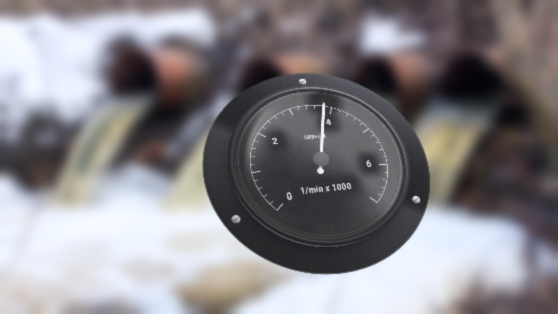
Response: 3800rpm
